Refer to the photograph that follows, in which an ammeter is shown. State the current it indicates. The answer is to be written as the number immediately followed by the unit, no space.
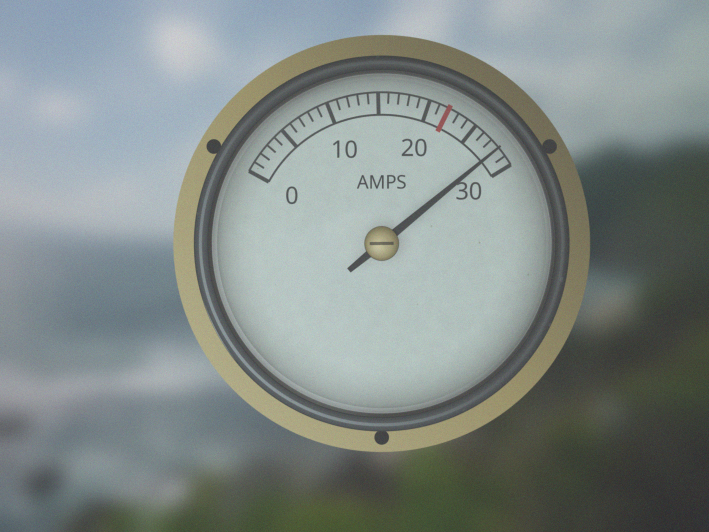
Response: 28A
